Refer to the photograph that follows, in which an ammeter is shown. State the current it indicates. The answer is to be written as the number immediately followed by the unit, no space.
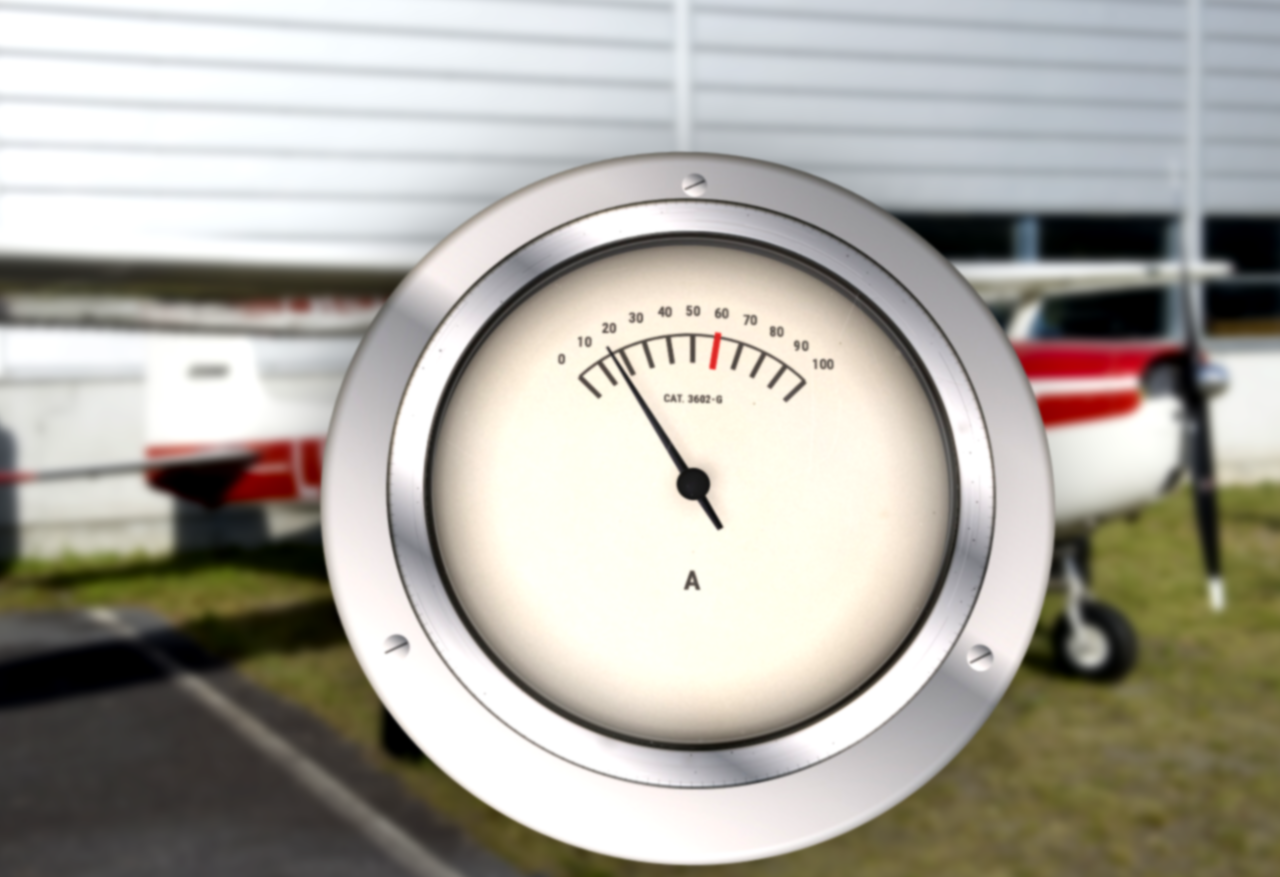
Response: 15A
